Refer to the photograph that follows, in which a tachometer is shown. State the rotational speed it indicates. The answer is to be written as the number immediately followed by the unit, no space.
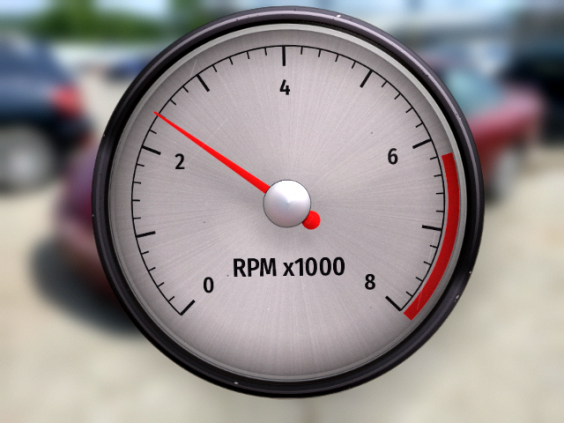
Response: 2400rpm
